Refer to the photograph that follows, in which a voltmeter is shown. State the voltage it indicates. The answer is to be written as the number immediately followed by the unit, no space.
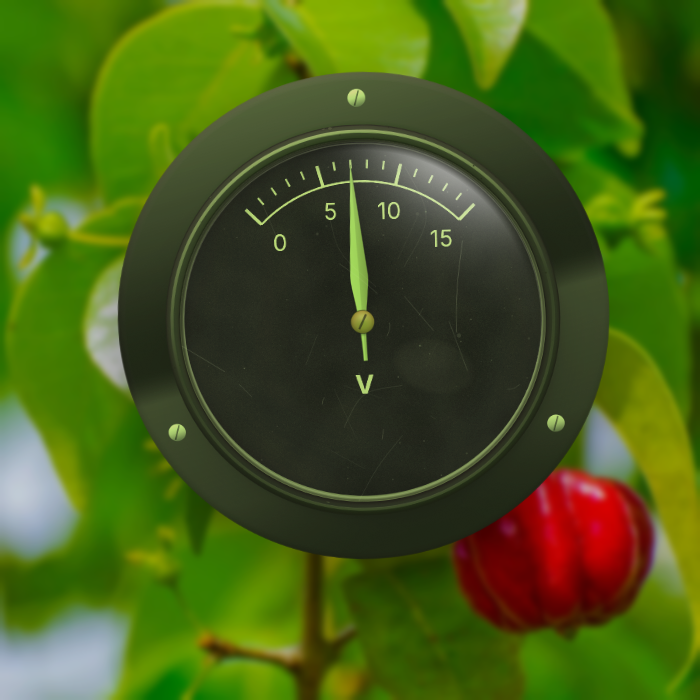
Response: 7V
